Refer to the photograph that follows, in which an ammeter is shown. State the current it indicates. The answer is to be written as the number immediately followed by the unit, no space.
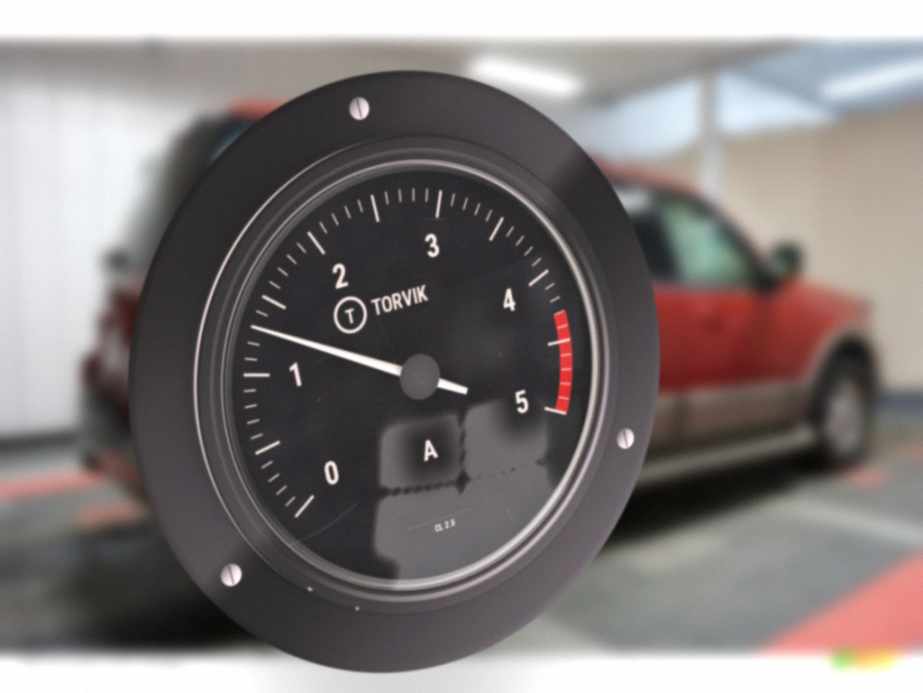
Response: 1.3A
